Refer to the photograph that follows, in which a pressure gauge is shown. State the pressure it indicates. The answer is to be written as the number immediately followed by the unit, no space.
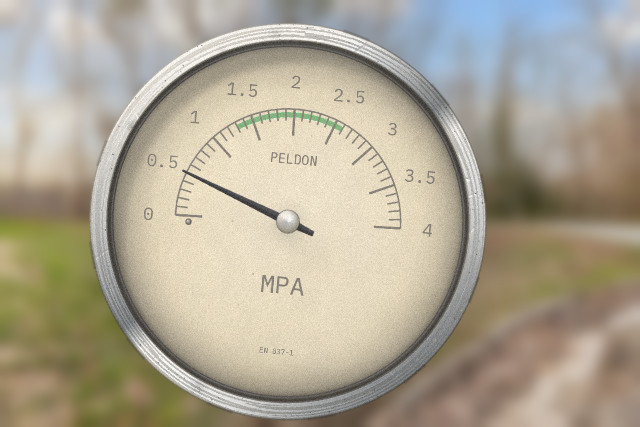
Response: 0.5MPa
